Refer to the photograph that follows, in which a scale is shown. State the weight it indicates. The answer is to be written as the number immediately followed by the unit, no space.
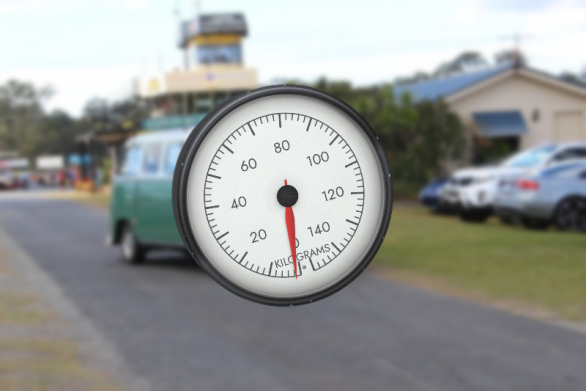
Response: 2kg
